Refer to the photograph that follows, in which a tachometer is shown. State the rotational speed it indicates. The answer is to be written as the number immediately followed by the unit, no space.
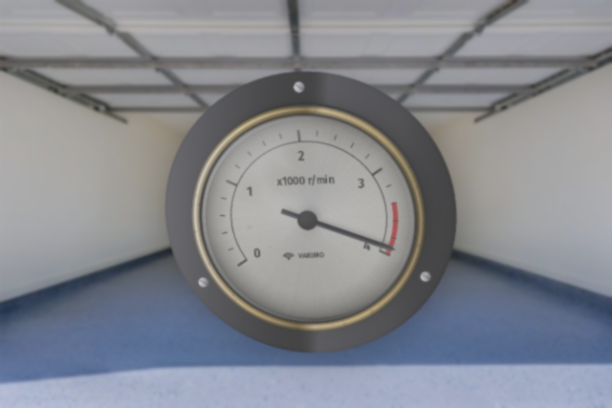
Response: 3900rpm
